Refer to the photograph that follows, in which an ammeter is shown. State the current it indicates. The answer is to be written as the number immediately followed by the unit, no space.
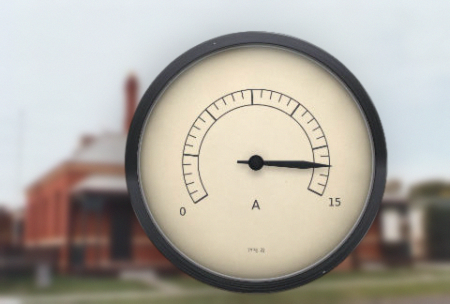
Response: 13.5A
